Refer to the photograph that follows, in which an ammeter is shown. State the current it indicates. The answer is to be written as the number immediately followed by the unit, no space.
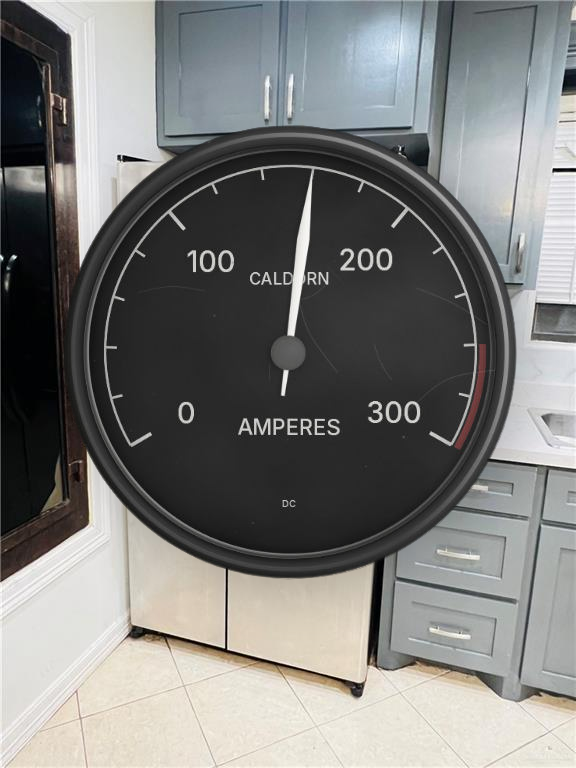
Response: 160A
